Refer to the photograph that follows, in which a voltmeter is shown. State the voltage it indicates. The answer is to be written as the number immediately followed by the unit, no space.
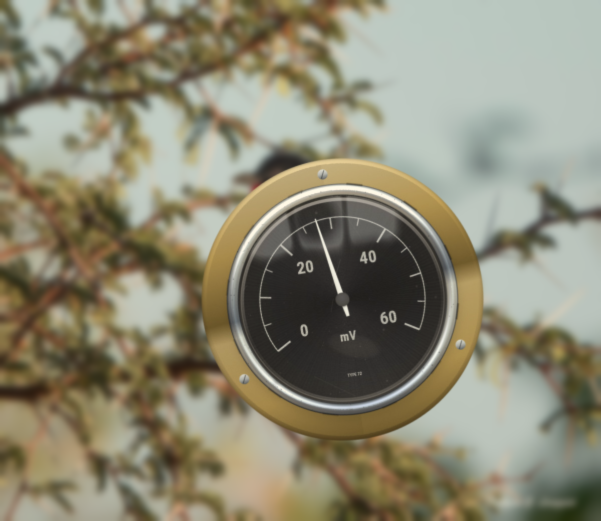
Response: 27.5mV
